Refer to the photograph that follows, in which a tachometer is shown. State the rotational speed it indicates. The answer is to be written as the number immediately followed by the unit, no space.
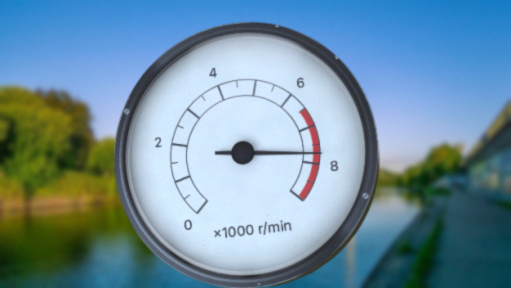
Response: 7750rpm
